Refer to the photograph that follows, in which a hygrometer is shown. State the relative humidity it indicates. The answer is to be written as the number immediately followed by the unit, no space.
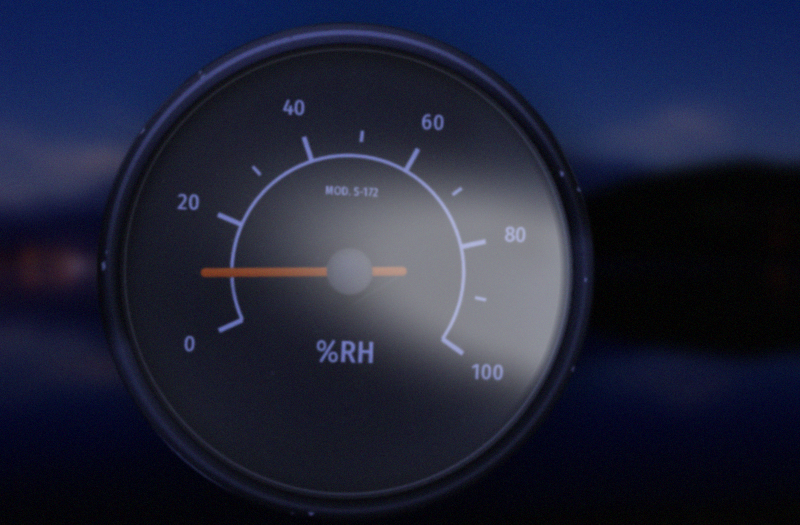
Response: 10%
